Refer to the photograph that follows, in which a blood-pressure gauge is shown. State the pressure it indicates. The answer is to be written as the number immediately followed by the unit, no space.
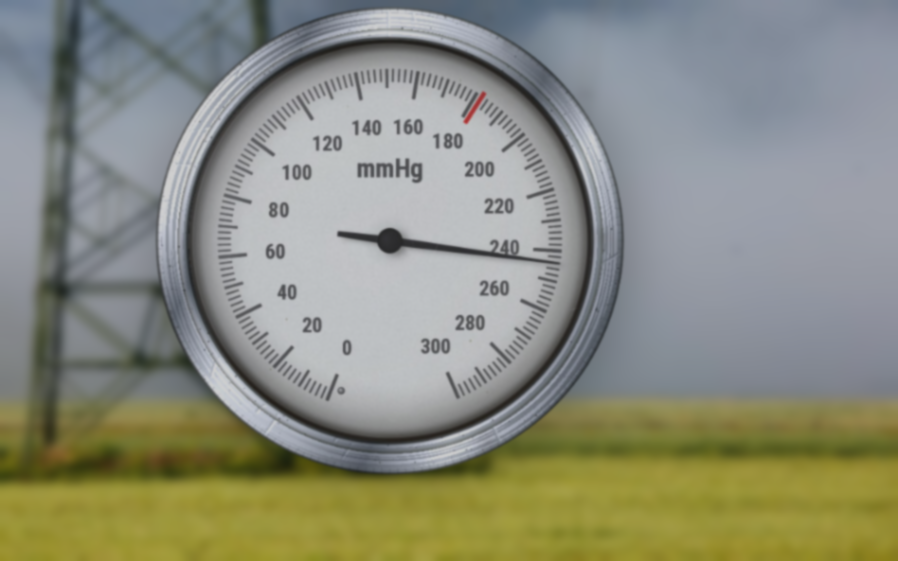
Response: 244mmHg
